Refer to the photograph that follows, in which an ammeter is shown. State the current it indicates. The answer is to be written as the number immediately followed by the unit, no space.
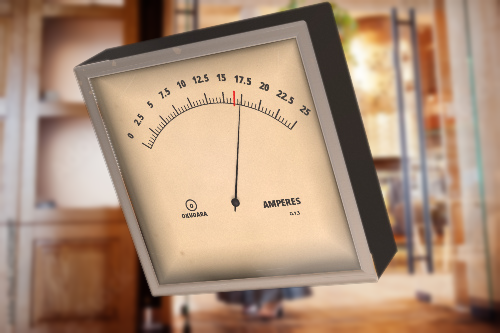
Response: 17.5A
